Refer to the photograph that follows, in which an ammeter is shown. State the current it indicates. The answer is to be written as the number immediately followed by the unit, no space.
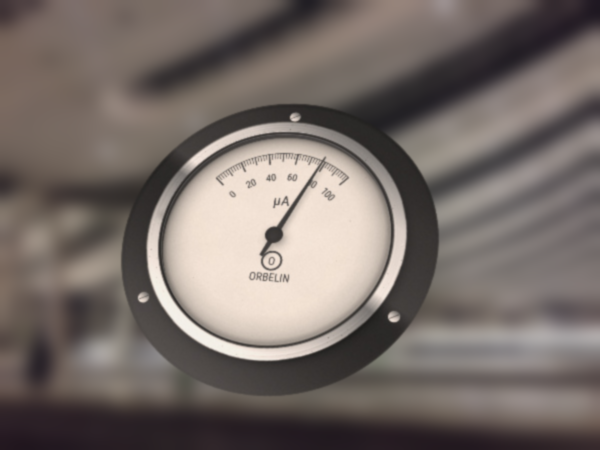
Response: 80µA
